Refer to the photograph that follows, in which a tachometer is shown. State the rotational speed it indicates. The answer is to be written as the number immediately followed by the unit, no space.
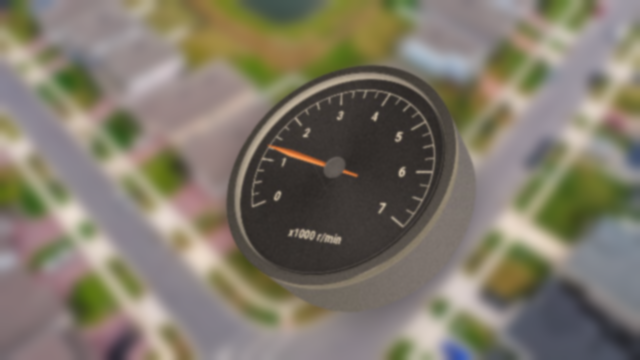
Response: 1250rpm
